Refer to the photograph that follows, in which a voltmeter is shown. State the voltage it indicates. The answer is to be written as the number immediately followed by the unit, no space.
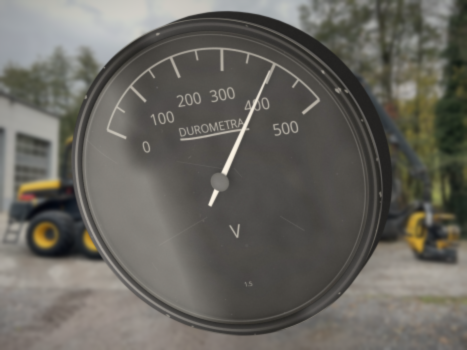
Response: 400V
